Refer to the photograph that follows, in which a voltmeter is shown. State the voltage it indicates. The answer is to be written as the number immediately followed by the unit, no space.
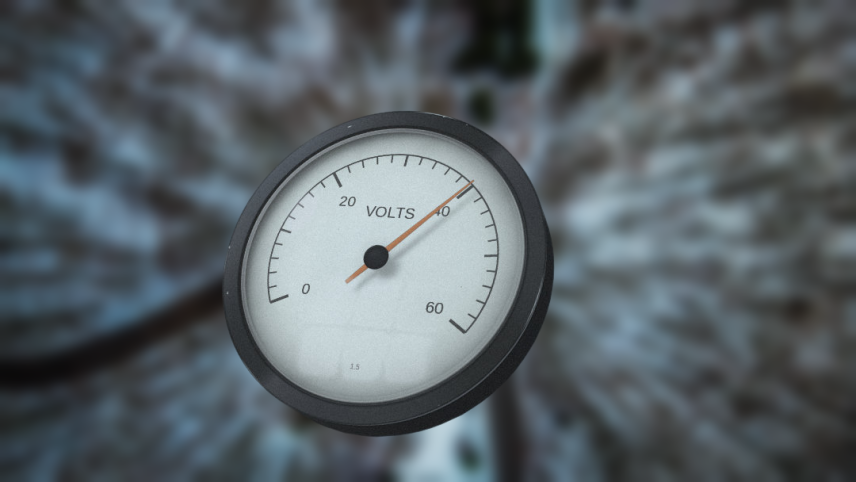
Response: 40V
